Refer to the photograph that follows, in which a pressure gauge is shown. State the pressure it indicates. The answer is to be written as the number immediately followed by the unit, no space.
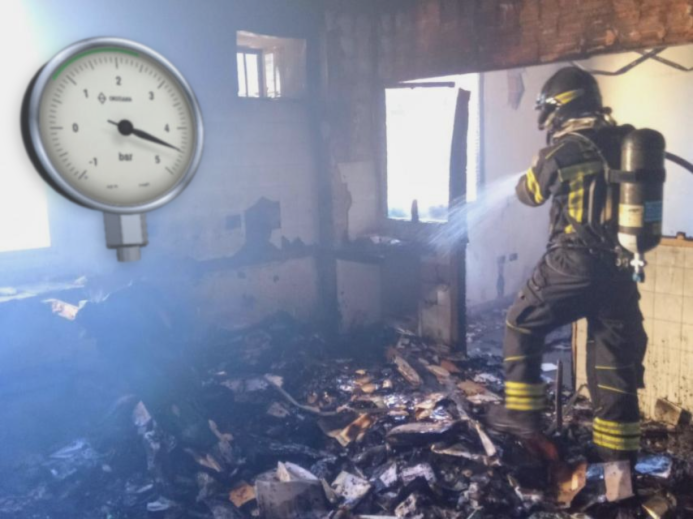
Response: 4.5bar
